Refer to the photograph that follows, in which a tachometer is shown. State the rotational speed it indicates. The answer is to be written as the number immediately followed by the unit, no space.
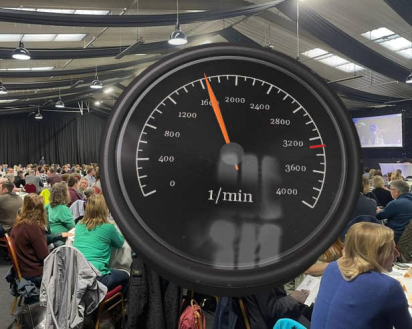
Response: 1650rpm
